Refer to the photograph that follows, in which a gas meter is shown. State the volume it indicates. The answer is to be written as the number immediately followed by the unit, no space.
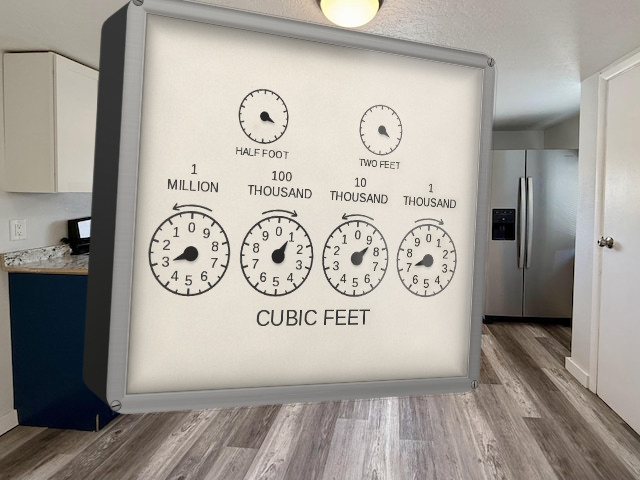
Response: 308700ft³
